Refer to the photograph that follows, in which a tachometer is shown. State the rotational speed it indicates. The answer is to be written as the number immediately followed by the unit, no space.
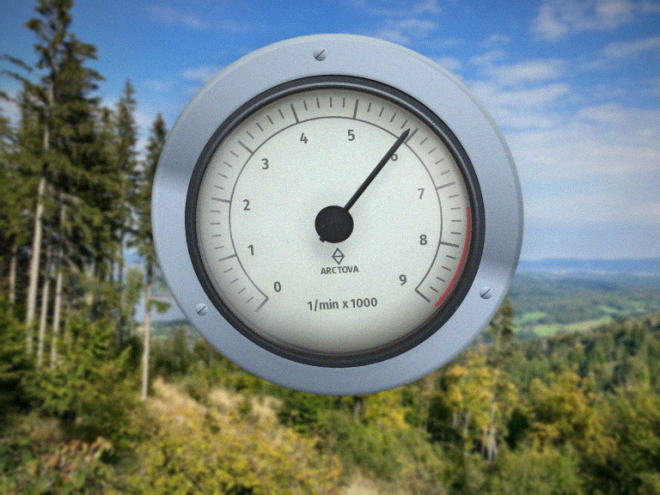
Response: 5900rpm
